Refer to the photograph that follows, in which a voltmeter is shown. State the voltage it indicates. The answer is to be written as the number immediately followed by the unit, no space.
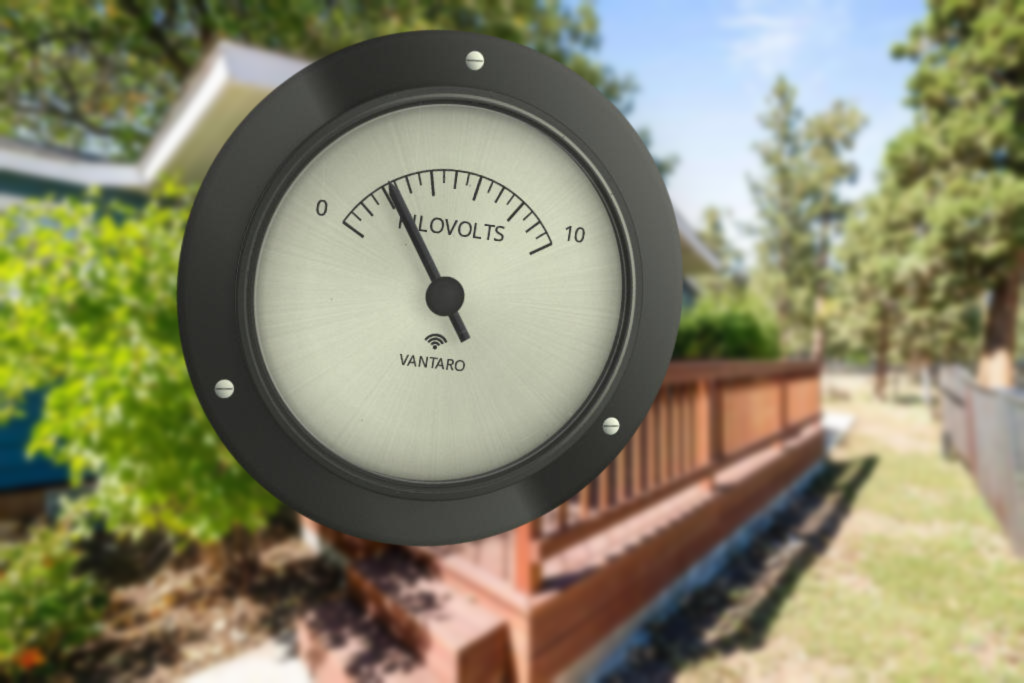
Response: 2.25kV
